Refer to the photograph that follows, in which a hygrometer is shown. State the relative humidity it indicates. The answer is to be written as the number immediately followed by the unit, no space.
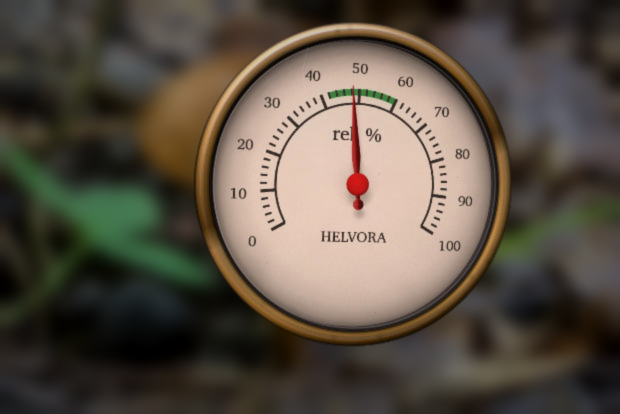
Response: 48%
